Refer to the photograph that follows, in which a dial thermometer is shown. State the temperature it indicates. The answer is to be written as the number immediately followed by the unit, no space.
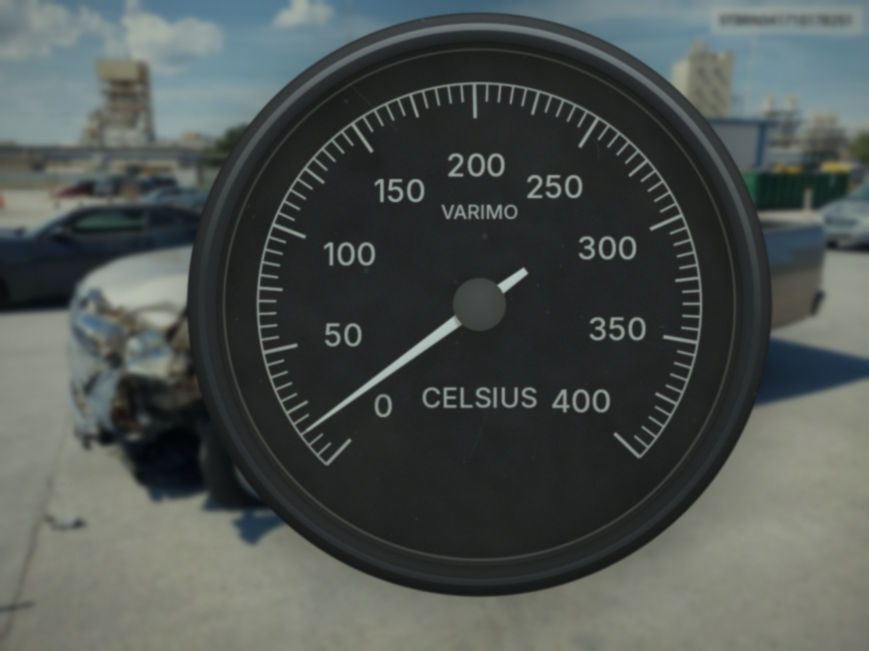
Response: 15°C
